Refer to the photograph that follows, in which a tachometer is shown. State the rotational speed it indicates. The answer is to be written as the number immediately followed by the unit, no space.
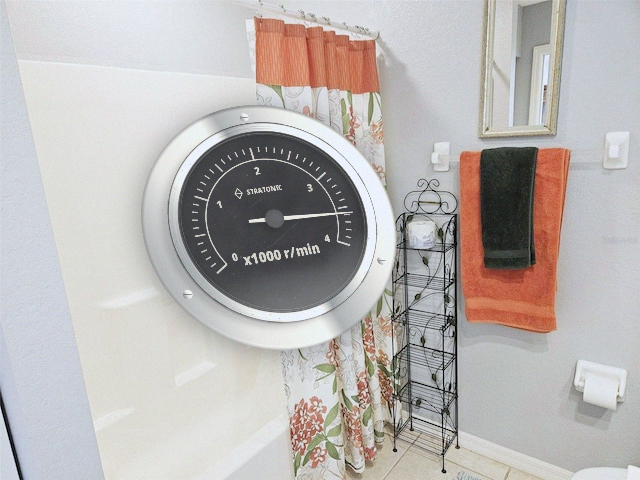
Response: 3600rpm
